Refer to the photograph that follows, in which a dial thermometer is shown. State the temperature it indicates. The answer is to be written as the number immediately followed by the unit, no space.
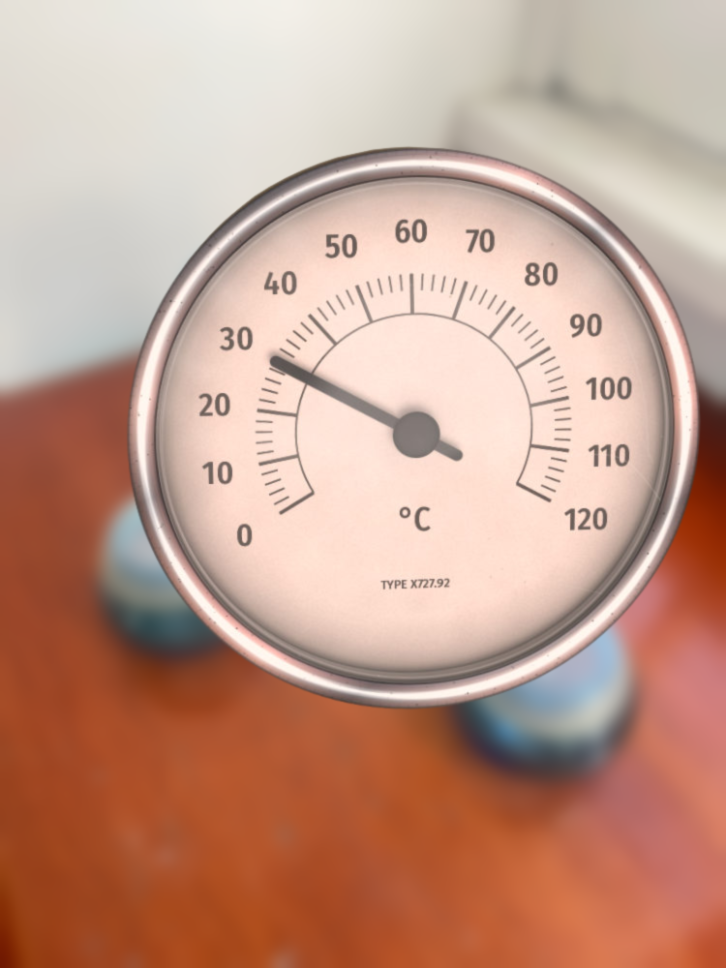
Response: 30°C
